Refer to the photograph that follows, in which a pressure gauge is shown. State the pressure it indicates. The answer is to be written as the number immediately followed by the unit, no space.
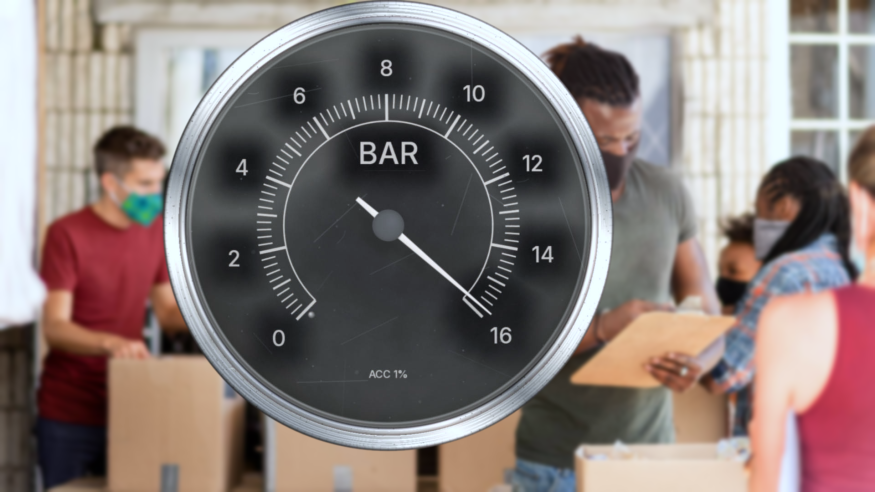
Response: 15.8bar
